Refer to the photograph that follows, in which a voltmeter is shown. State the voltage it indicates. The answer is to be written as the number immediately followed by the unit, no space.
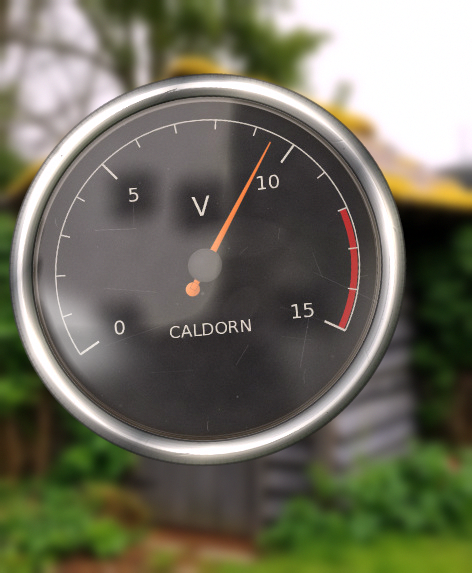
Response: 9.5V
